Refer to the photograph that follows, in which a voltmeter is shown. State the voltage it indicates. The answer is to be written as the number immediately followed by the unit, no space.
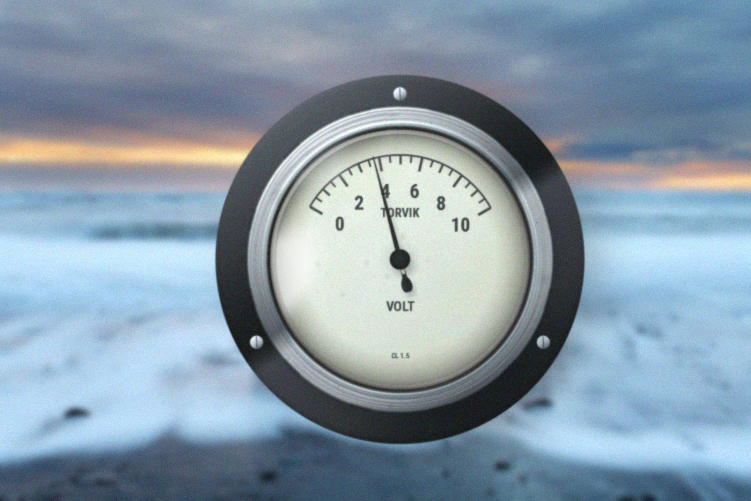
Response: 3.75V
